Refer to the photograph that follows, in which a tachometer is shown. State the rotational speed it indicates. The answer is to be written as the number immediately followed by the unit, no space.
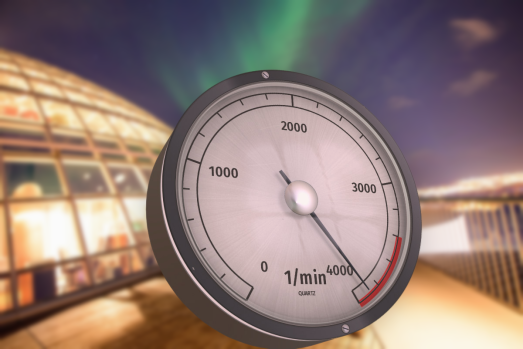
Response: 3900rpm
